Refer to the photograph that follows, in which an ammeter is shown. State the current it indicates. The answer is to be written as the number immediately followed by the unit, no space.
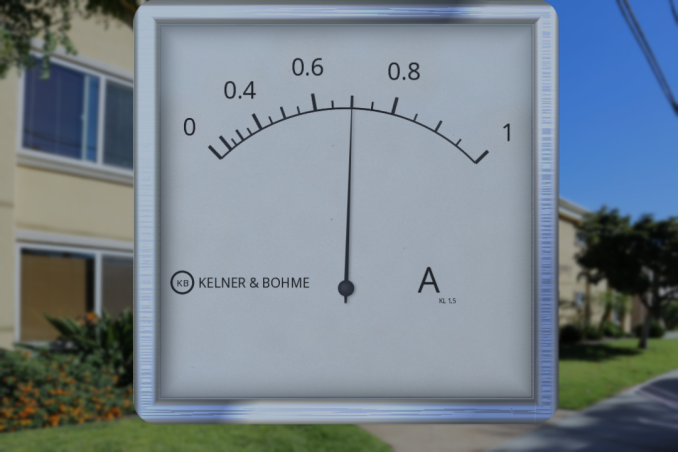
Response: 0.7A
